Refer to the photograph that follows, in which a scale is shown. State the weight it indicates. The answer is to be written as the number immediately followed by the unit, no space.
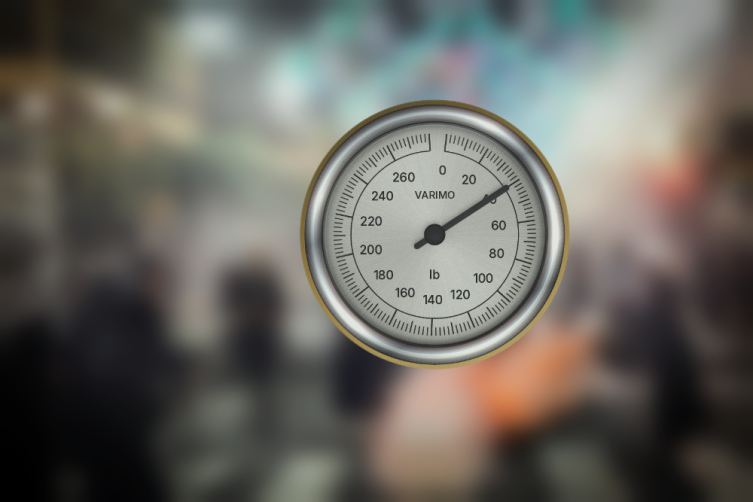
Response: 40lb
